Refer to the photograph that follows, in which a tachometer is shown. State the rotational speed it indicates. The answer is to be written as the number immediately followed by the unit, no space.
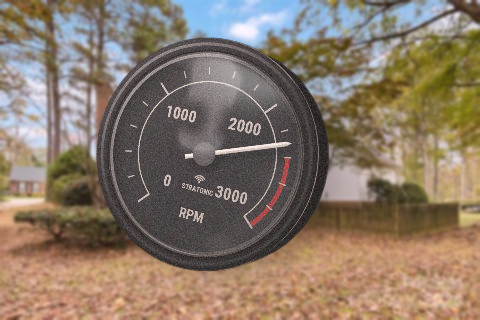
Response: 2300rpm
